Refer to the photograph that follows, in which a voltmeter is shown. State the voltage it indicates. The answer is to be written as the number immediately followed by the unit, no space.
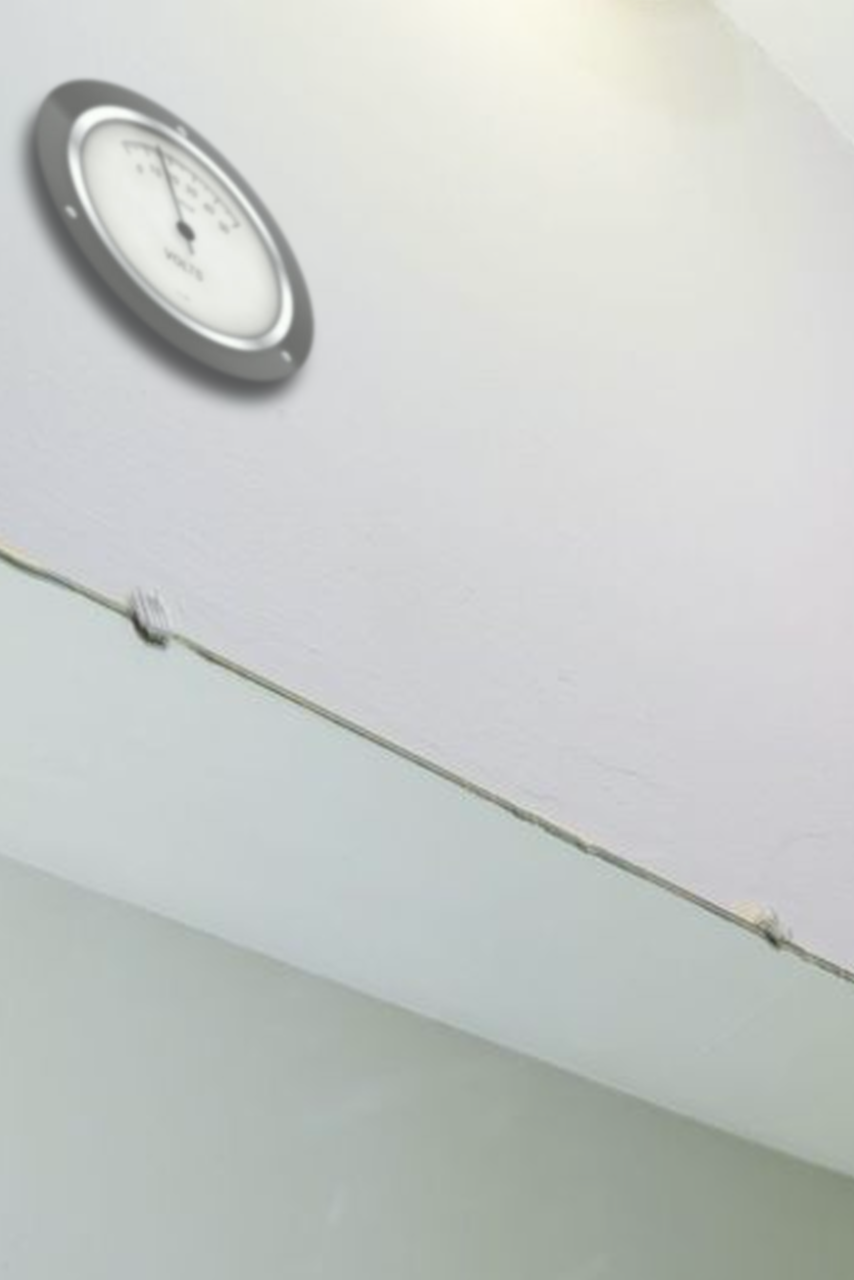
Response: 15V
